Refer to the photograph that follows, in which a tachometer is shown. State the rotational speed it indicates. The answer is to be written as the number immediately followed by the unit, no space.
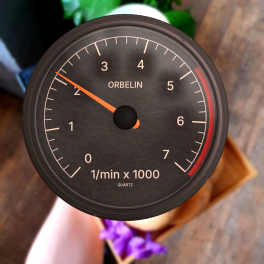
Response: 2100rpm
